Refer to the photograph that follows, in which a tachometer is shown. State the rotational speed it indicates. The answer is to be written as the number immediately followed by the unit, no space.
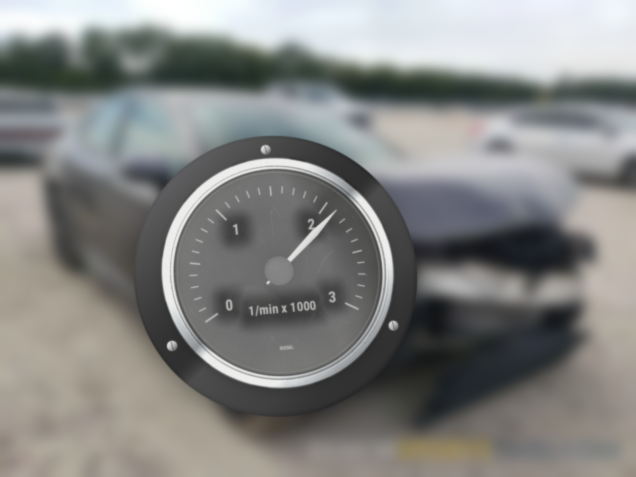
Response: 2100rpm
